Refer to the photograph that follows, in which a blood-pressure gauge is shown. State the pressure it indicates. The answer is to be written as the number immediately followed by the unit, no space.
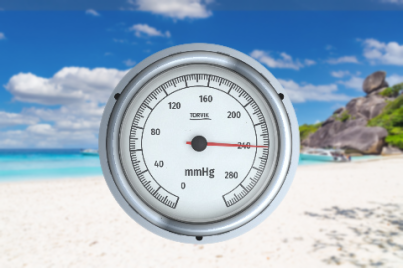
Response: 240mmHg
